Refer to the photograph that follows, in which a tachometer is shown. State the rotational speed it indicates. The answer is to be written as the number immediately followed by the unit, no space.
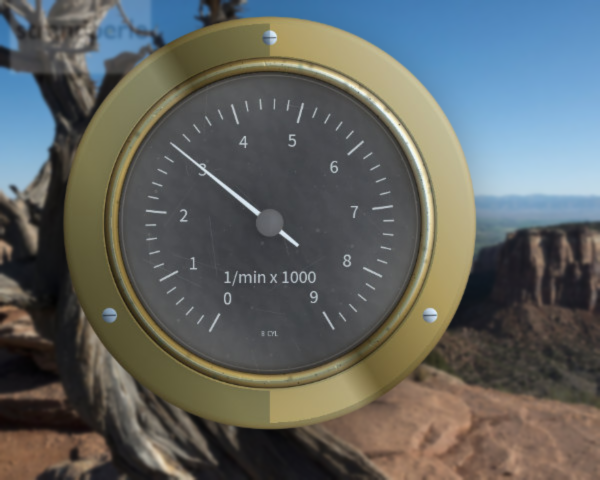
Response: 3000rpm
